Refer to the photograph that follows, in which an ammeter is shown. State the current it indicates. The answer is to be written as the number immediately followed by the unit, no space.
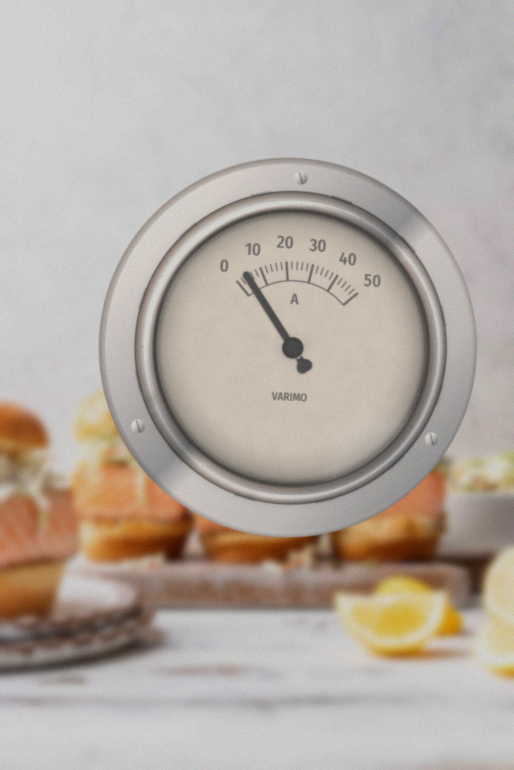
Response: 4A
